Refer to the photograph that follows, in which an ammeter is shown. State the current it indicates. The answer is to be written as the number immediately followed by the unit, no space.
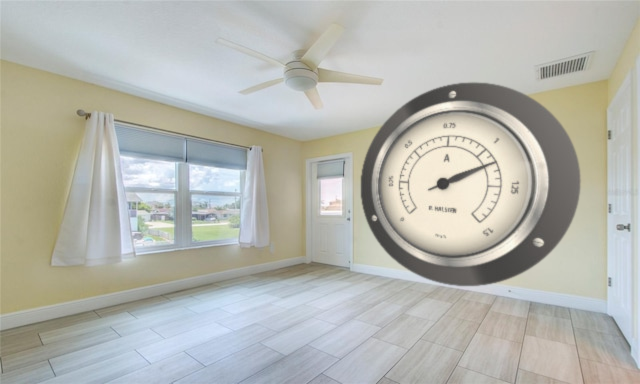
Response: 1.1A
